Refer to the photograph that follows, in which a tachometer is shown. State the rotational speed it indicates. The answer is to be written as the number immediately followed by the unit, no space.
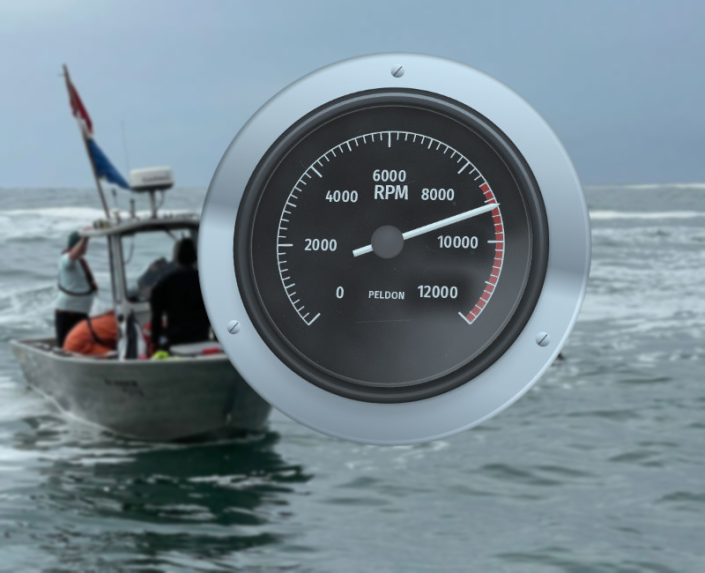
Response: 9200rpm
